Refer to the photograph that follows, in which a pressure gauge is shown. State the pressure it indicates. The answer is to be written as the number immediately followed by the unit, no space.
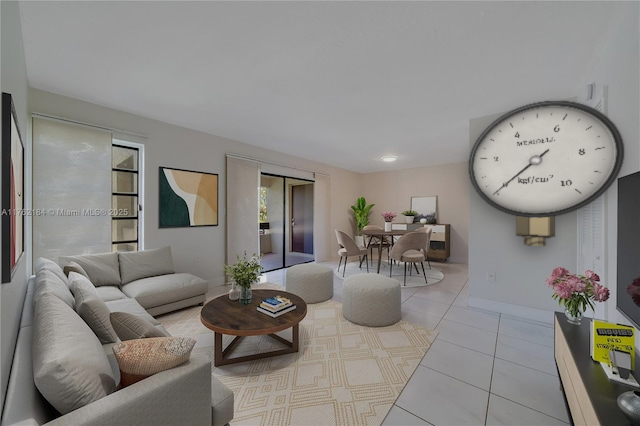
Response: 0kg/cm²
